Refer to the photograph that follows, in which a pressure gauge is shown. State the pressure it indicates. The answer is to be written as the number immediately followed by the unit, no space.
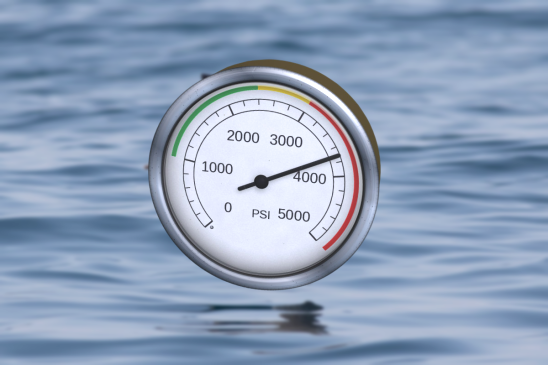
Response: 3700psi
